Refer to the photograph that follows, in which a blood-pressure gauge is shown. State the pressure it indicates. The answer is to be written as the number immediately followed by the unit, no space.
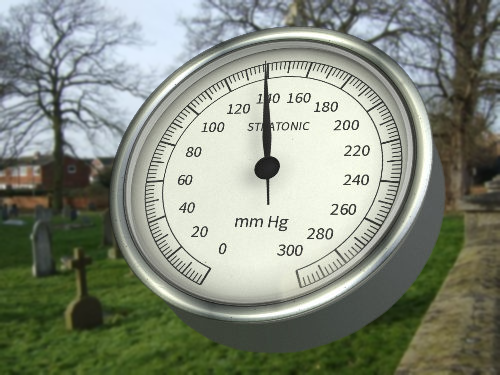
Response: 140mmHg
